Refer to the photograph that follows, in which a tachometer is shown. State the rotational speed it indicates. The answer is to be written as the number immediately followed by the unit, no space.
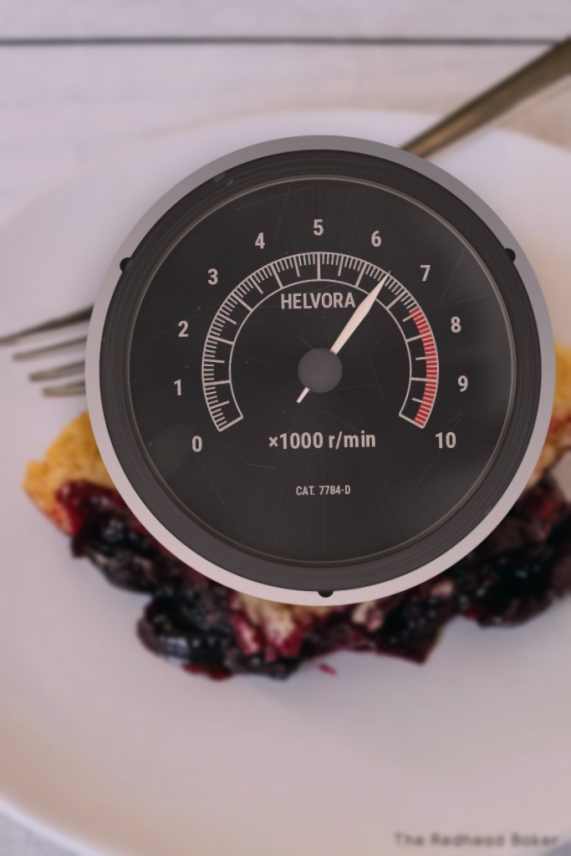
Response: 6500rpm
